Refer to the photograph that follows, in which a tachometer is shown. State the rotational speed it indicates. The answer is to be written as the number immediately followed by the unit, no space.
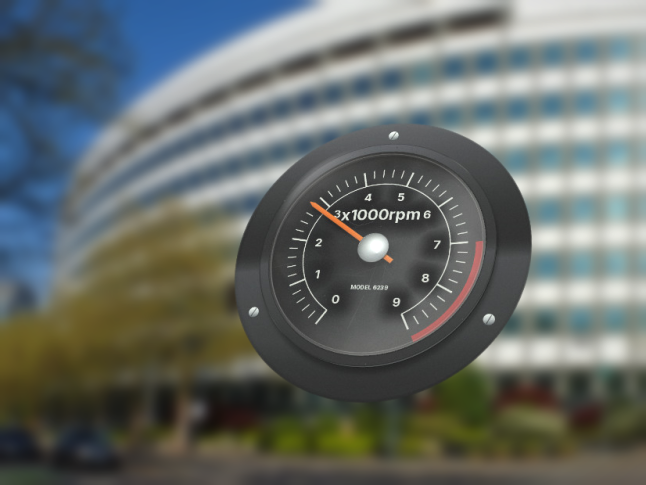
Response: 2800rpm
